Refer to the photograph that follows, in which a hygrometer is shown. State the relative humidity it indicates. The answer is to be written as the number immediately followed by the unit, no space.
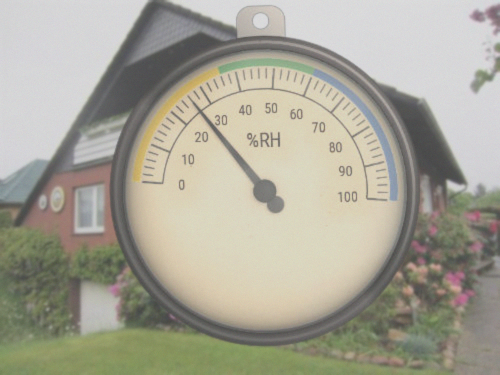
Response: 26%
